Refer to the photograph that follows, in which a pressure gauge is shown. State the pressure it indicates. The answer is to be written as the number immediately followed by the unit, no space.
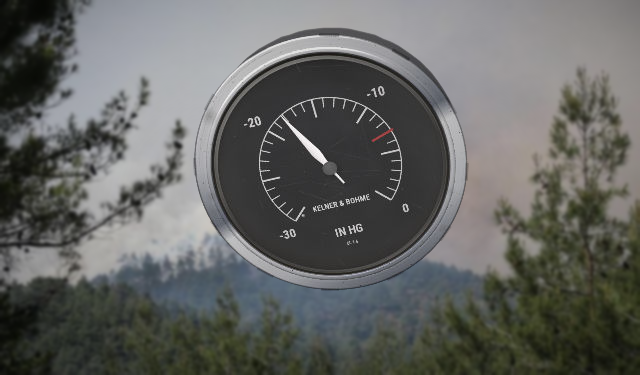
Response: -18inHg
